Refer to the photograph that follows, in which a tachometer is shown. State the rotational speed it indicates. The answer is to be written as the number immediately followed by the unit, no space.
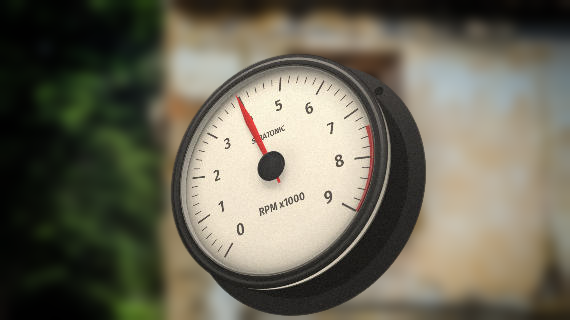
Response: 4000rpm
